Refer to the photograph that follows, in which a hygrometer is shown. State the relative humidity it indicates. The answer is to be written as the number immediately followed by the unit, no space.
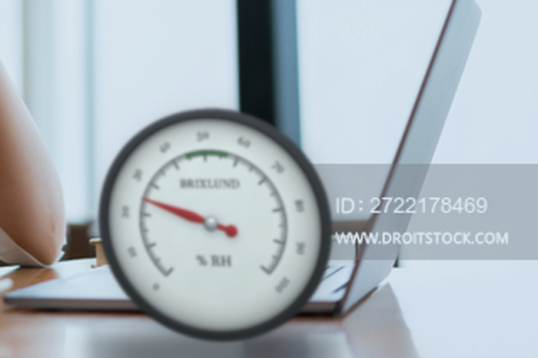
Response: 25%
